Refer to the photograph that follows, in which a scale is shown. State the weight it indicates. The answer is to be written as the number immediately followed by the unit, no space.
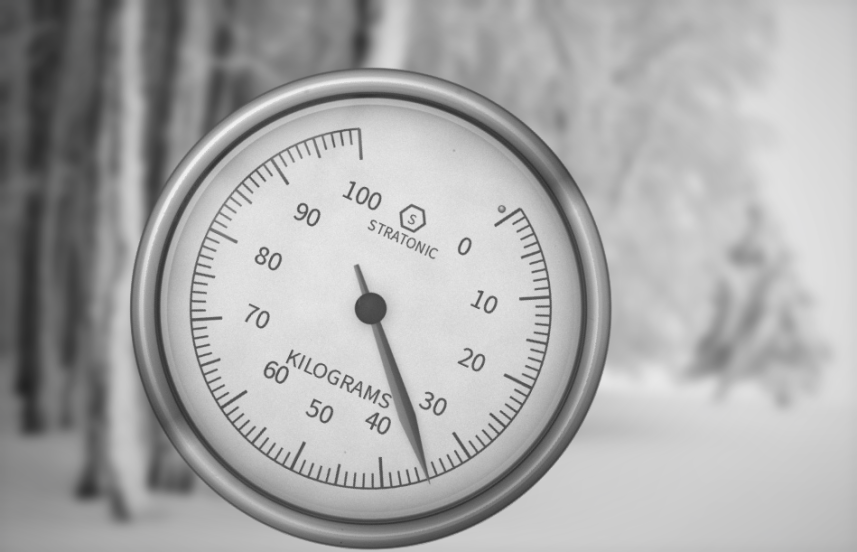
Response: 35kg
